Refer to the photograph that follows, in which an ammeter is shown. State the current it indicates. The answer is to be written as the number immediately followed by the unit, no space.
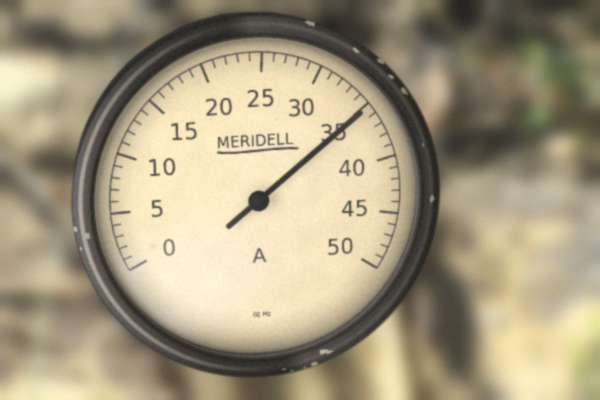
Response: 35A
